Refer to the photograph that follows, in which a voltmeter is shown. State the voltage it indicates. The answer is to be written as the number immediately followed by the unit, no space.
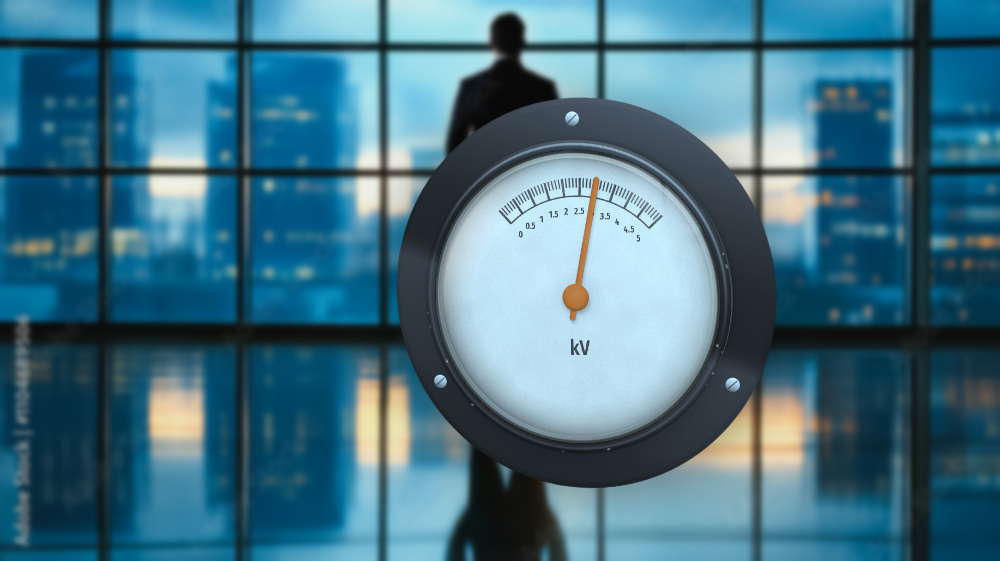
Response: 3kV
